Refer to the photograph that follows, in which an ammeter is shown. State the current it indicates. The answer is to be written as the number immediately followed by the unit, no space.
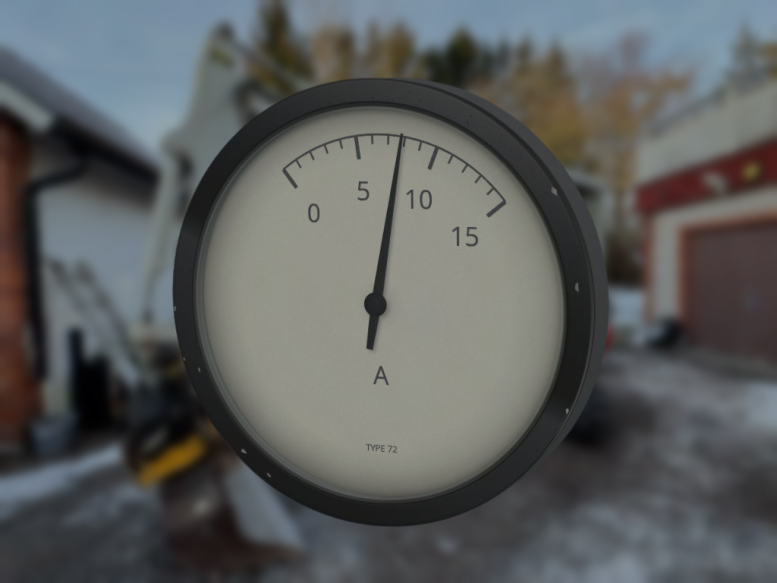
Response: 8A
